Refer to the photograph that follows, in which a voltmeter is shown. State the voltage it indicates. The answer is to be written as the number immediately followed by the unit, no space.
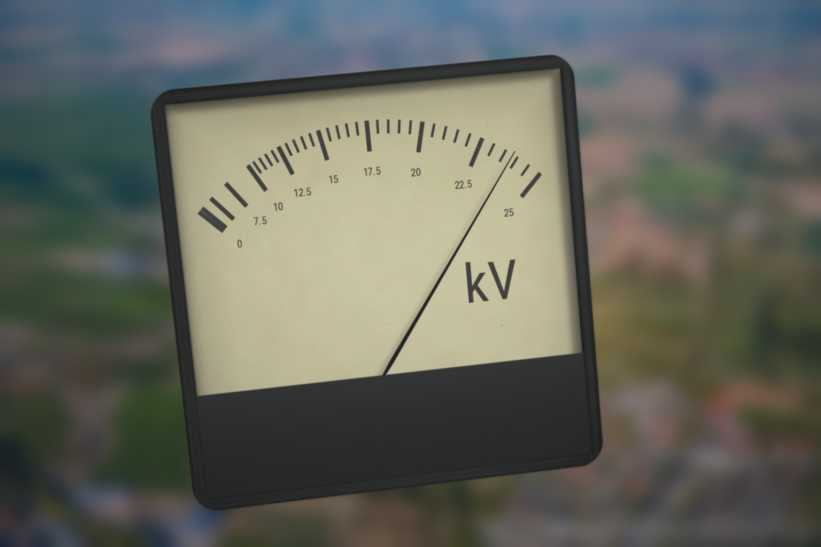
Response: 23.75kV
